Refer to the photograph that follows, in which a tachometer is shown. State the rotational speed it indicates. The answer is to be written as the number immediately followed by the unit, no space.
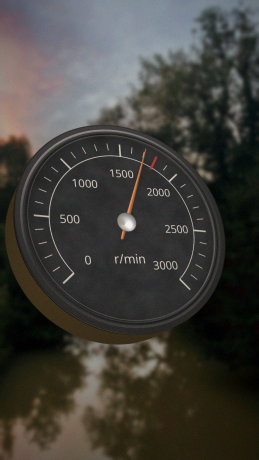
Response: 1700rpm
